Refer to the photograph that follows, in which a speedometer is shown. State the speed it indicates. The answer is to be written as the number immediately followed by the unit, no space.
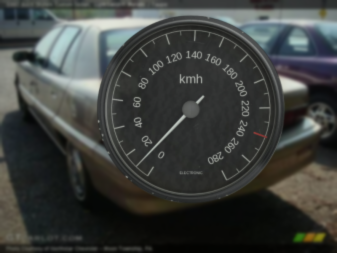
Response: 10km/h
